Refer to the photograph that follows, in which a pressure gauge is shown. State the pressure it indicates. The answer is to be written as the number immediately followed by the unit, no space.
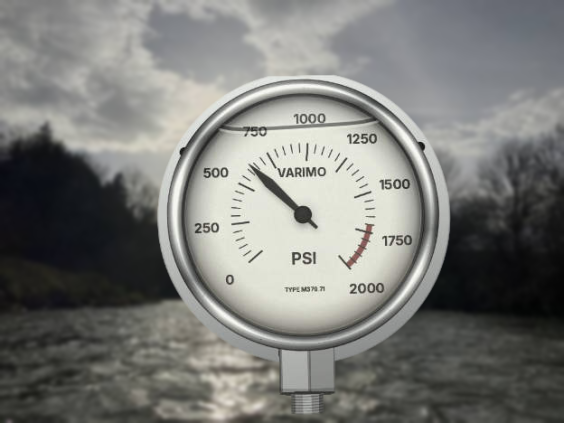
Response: 625psi
